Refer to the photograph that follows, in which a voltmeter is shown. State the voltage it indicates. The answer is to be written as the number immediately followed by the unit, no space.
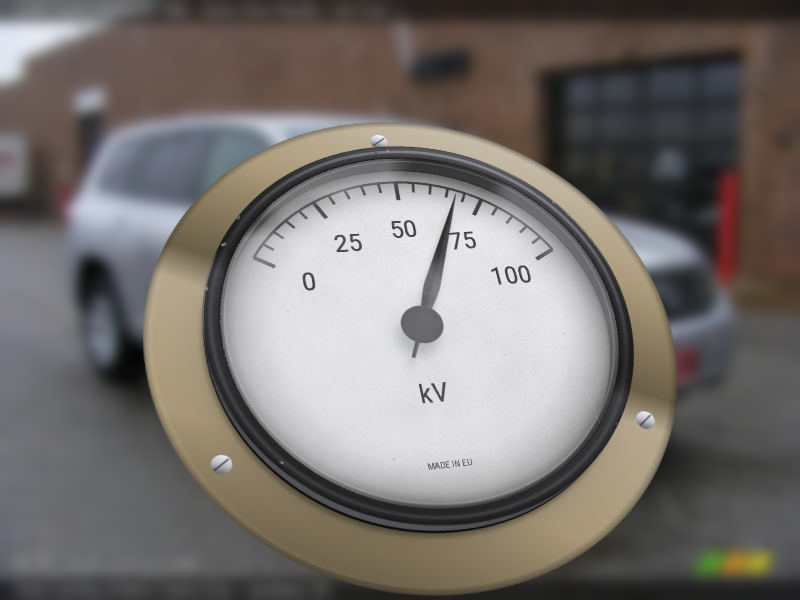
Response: 67.5kV
